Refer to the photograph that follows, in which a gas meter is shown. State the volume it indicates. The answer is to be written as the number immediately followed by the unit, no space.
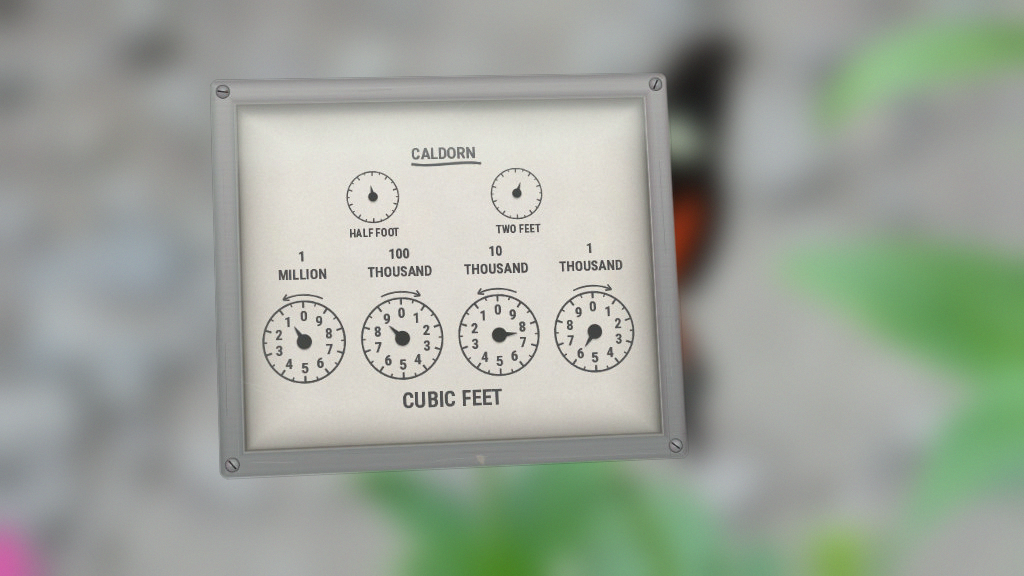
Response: 87600ft³
